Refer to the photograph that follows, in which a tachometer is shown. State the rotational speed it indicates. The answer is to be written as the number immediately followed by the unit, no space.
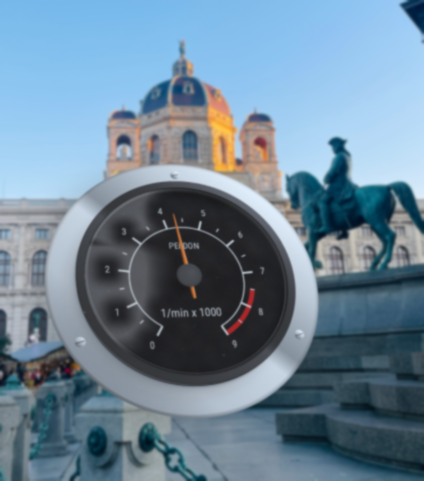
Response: 4250rpm
